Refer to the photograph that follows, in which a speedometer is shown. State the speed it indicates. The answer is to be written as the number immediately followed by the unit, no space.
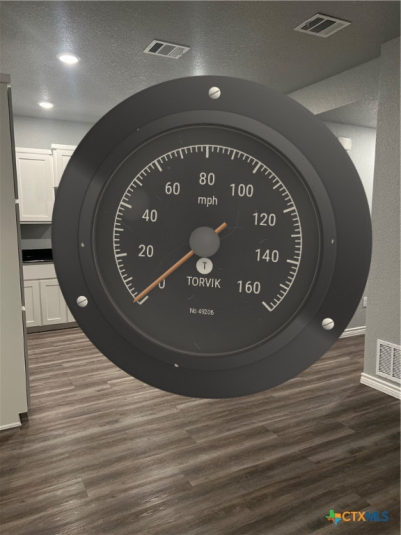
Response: 2mph
